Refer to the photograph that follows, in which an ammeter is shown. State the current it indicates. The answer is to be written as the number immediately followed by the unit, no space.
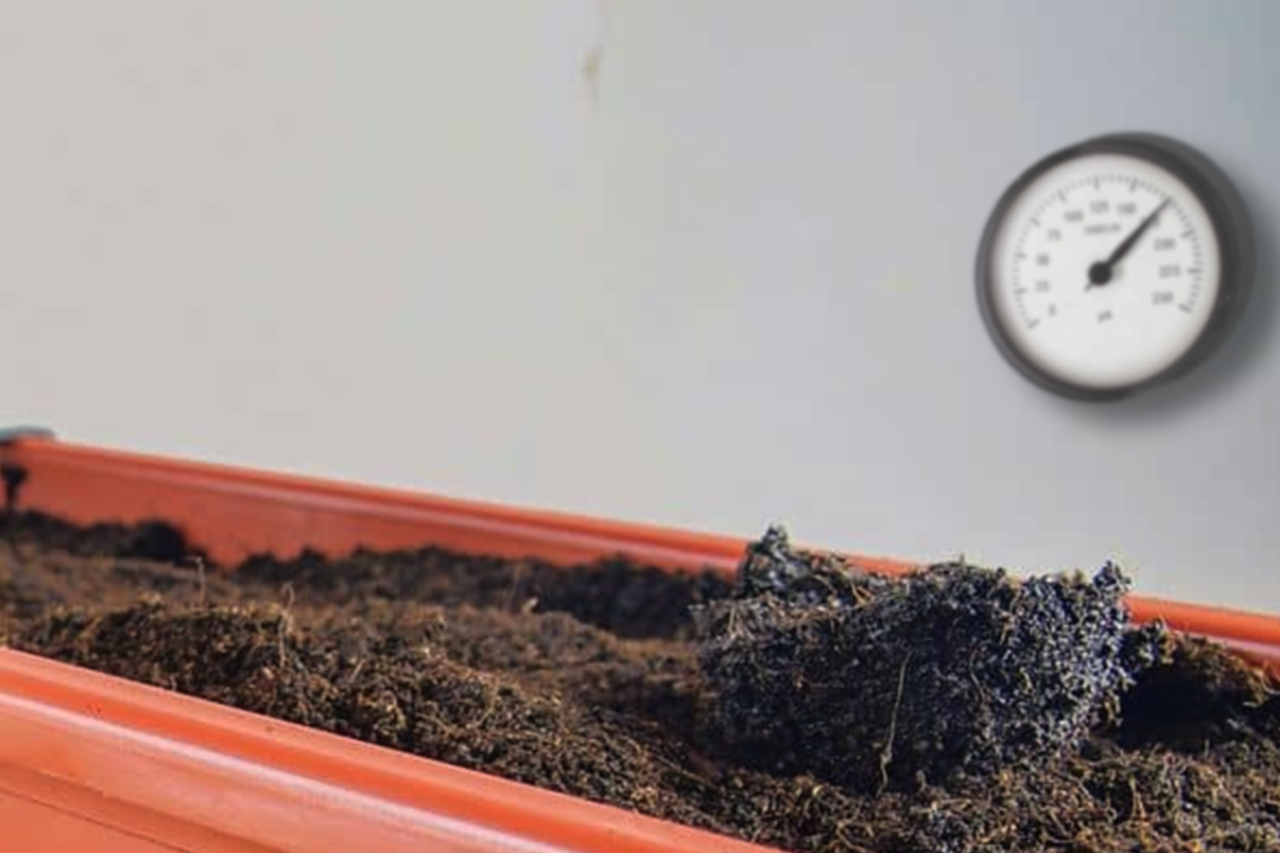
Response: 175µA
